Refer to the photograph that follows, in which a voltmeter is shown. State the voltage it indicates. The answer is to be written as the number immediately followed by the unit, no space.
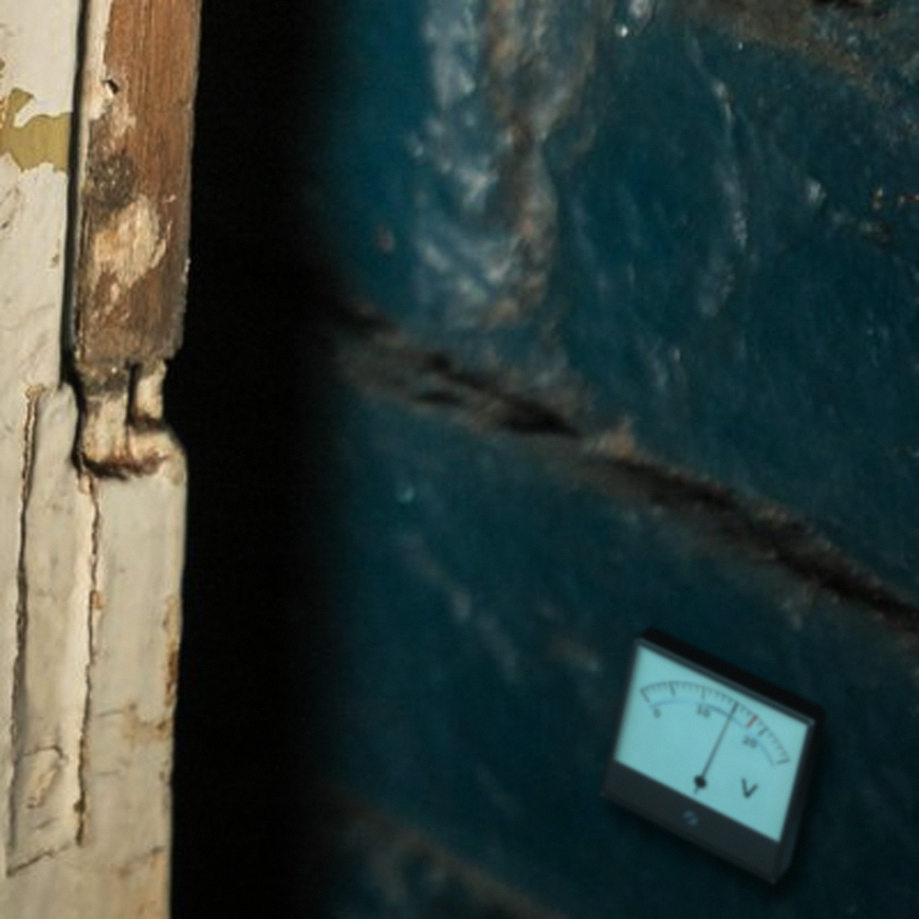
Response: 15V
